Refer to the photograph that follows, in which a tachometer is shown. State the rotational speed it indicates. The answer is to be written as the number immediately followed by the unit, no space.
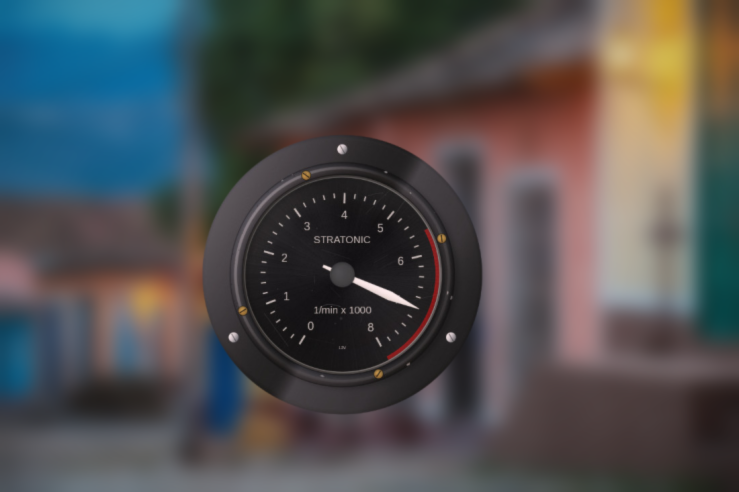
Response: 7000rpm
